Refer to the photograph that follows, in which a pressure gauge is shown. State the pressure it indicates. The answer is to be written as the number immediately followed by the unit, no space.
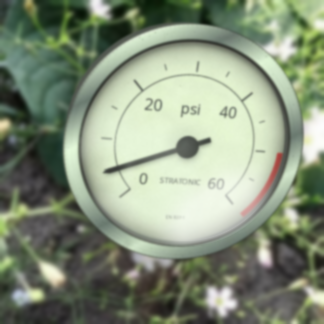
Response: 5psi
